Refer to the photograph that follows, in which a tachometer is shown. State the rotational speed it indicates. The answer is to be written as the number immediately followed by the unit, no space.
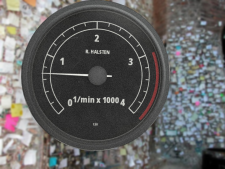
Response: 700rpm
